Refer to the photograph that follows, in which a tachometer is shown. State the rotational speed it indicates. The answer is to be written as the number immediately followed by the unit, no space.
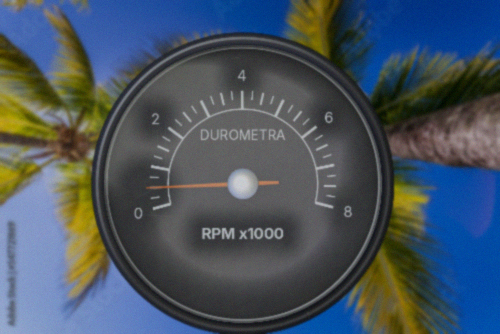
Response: 500rpm
